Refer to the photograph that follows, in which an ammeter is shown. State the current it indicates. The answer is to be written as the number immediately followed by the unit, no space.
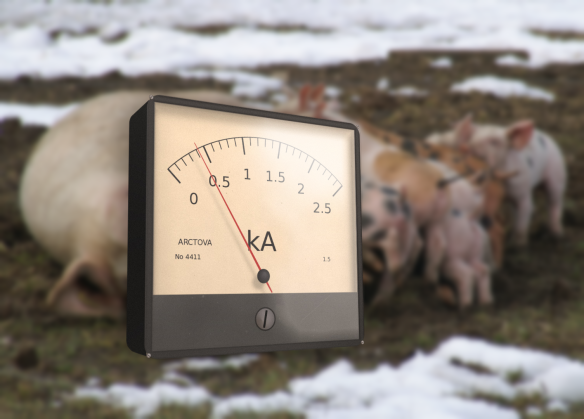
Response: 0.4kA
